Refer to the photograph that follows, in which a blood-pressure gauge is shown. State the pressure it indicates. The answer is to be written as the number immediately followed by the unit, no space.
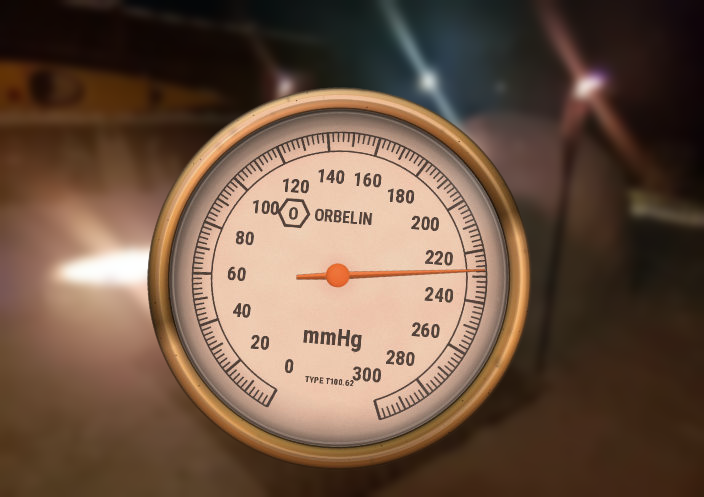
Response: 228mmHg
